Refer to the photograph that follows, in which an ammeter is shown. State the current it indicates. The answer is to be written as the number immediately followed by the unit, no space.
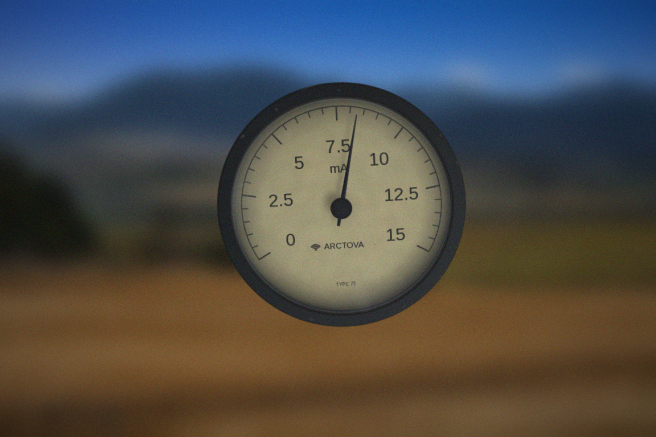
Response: 8.25mA
